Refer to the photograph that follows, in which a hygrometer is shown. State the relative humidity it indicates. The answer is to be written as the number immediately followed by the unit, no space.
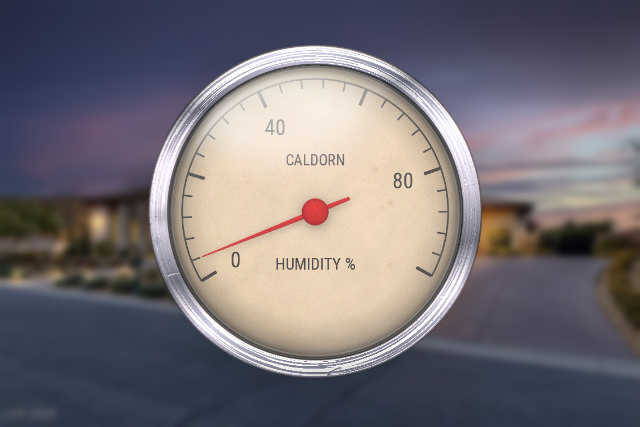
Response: 4%
